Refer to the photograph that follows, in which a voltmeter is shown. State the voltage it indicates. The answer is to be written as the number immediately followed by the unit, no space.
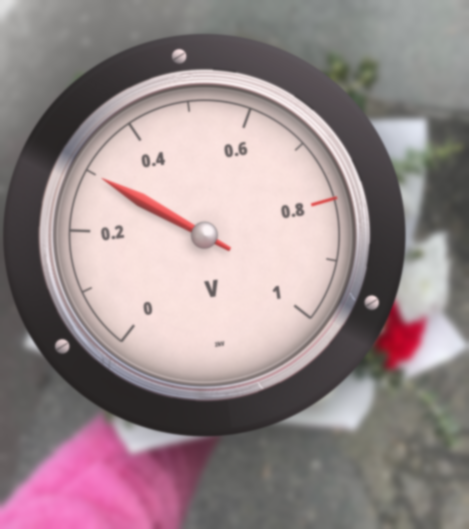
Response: 0.3V
